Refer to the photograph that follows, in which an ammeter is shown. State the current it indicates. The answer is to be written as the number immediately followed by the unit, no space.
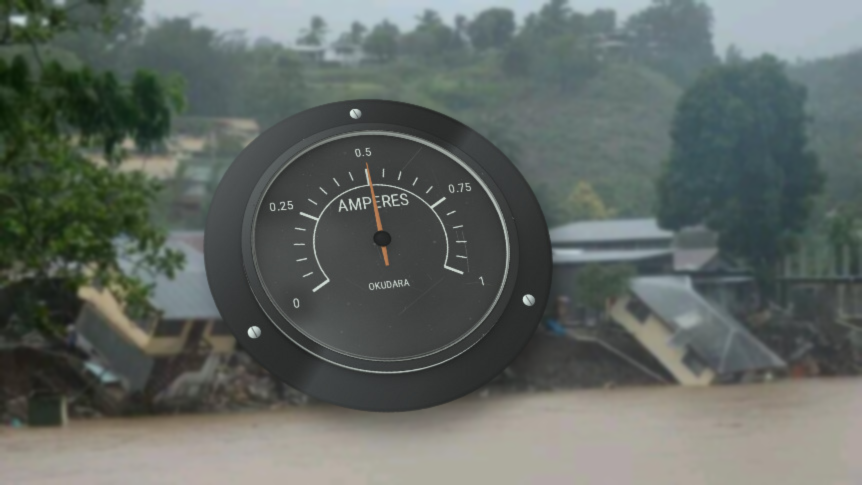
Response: 0.5A
